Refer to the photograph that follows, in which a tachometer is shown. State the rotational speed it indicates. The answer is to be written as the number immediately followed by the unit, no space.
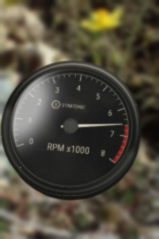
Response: 6600rpm
